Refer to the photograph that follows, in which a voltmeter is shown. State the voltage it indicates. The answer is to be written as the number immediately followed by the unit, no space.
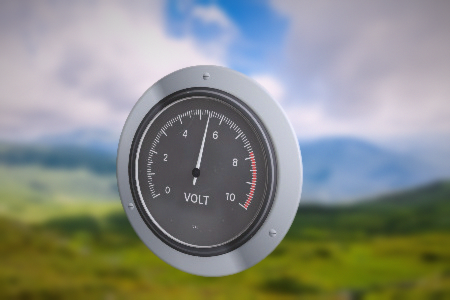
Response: 5.5V
